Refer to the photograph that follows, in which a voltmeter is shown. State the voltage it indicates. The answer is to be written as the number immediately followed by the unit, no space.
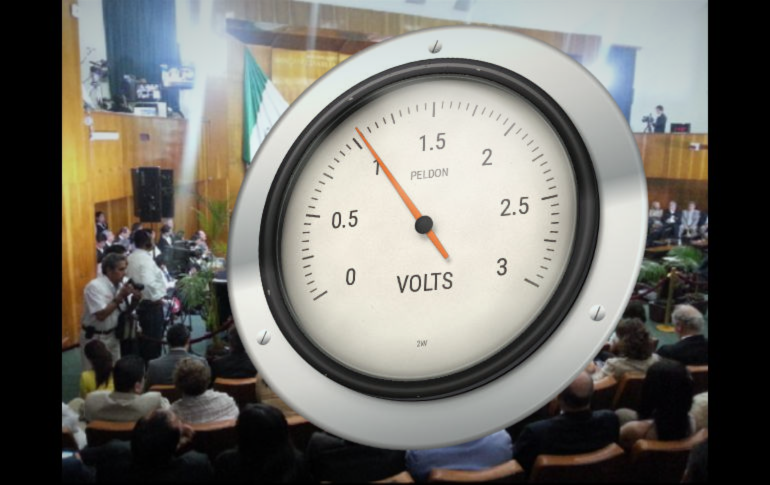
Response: 1.05V
